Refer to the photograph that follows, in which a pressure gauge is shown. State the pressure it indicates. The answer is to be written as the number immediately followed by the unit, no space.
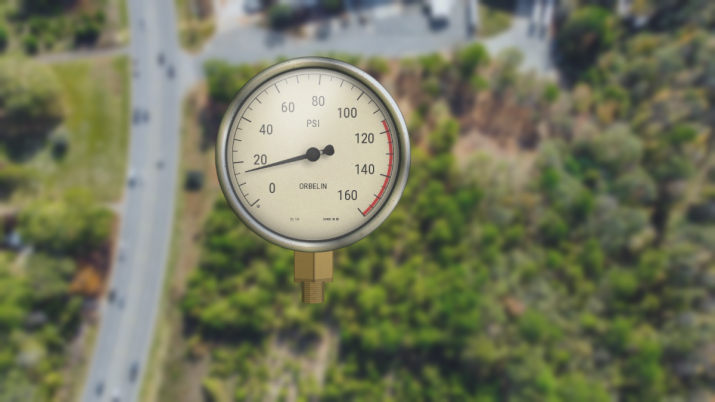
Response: 15psi
